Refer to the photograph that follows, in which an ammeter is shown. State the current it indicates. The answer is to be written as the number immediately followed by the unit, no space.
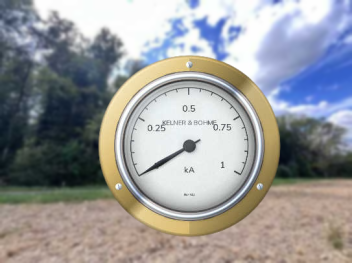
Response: 0kA
